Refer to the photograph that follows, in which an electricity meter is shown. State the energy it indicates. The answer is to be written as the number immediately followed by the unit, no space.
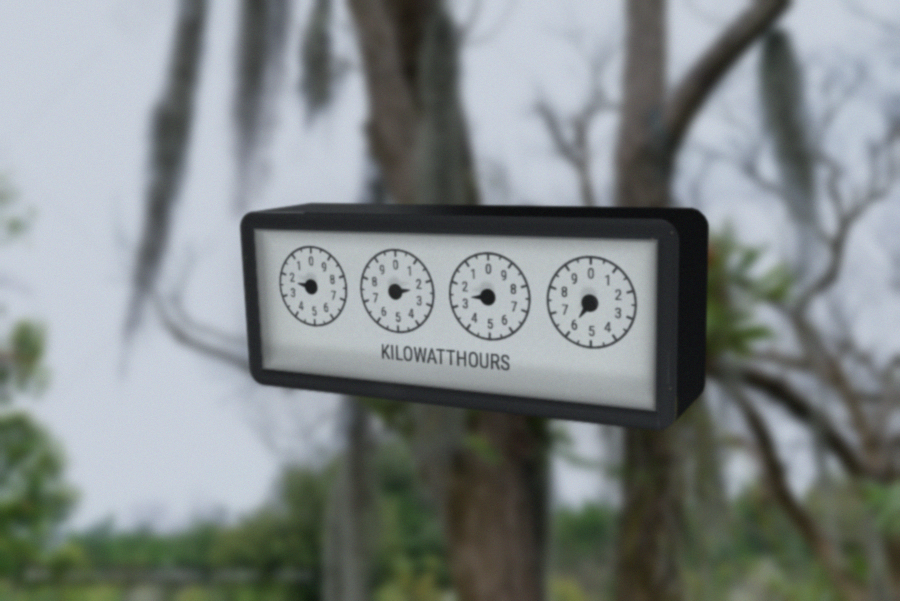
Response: 2226kWh
